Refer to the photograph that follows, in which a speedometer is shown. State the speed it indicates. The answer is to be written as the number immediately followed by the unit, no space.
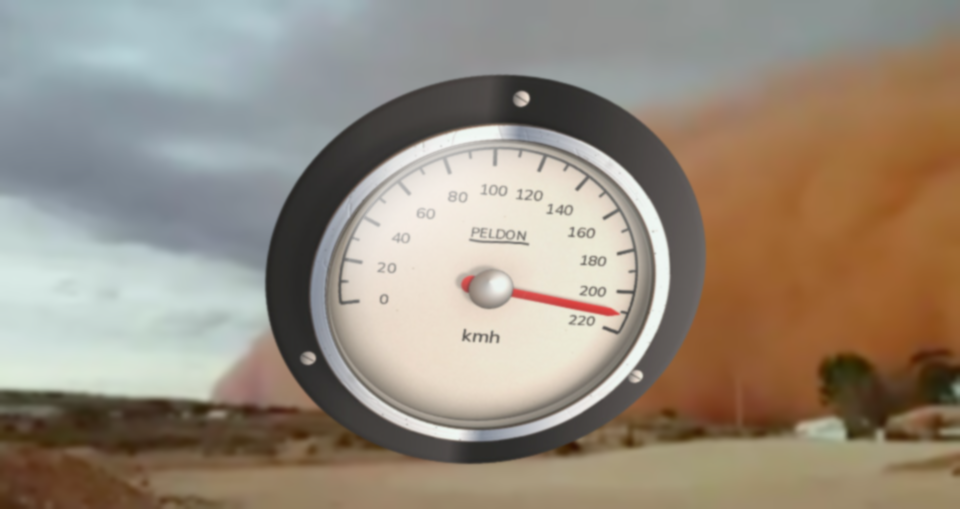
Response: 210km/h
